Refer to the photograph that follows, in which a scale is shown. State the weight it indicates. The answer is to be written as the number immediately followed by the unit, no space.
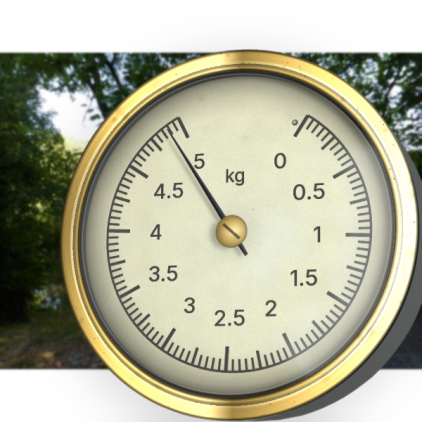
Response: 4.9kg
